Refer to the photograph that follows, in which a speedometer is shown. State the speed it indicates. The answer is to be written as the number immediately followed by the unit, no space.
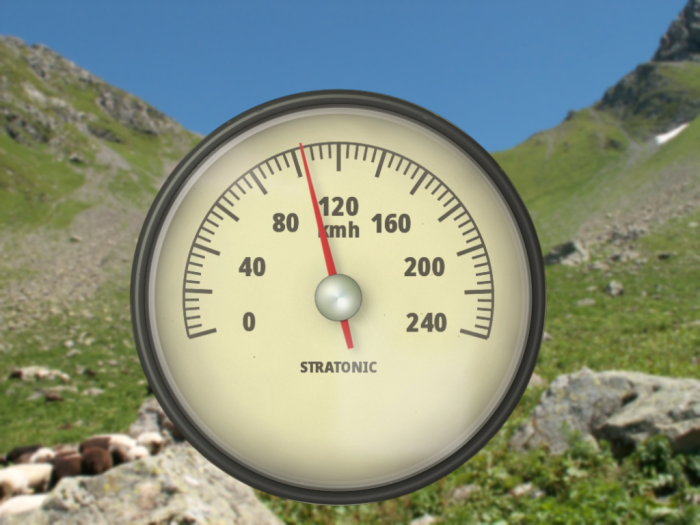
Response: 104km/h
